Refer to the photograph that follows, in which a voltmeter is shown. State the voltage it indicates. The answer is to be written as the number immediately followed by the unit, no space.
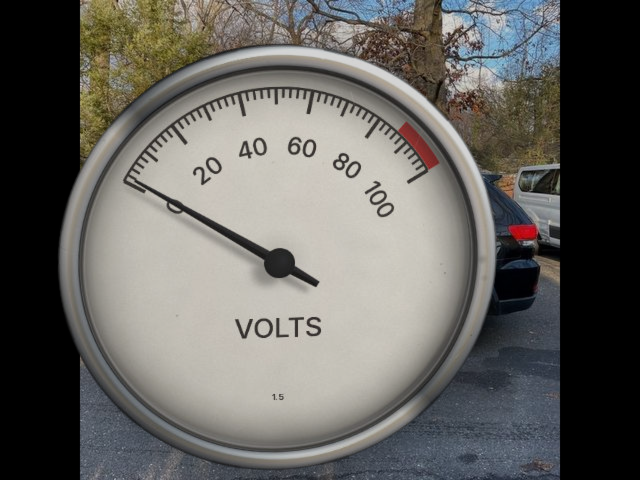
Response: 2V
